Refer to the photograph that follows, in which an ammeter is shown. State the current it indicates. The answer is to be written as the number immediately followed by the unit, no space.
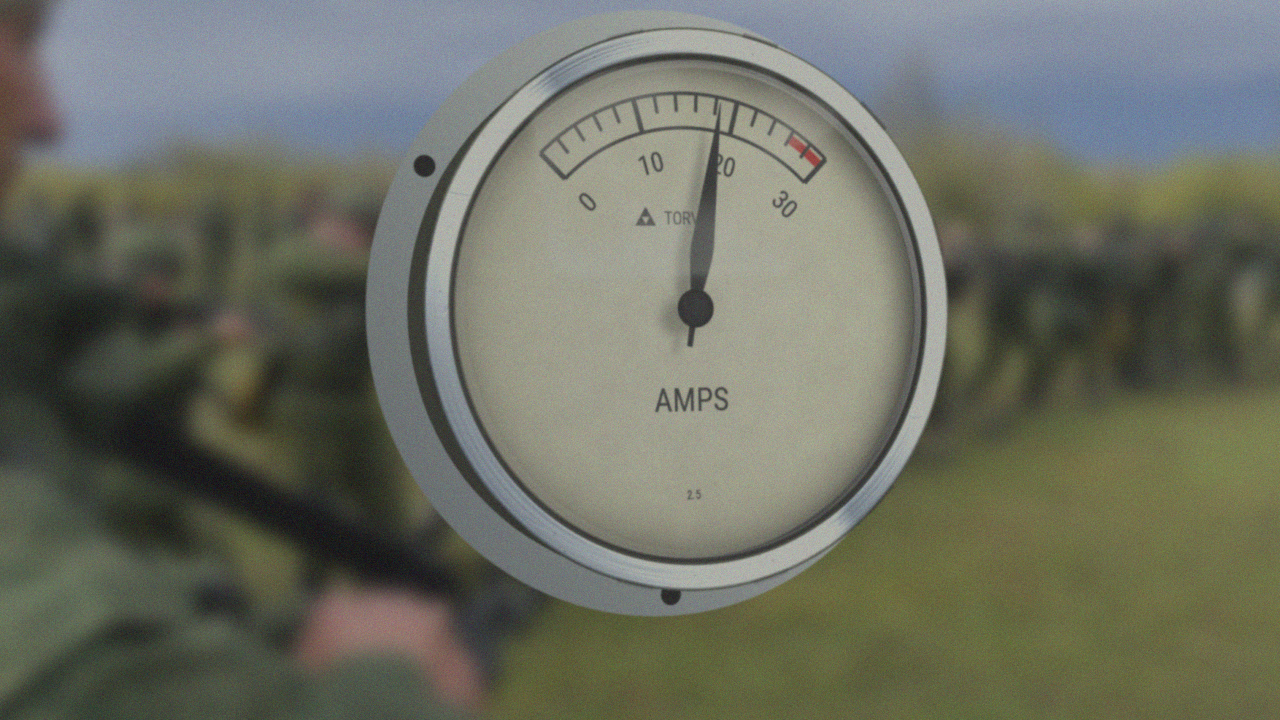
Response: 18A
